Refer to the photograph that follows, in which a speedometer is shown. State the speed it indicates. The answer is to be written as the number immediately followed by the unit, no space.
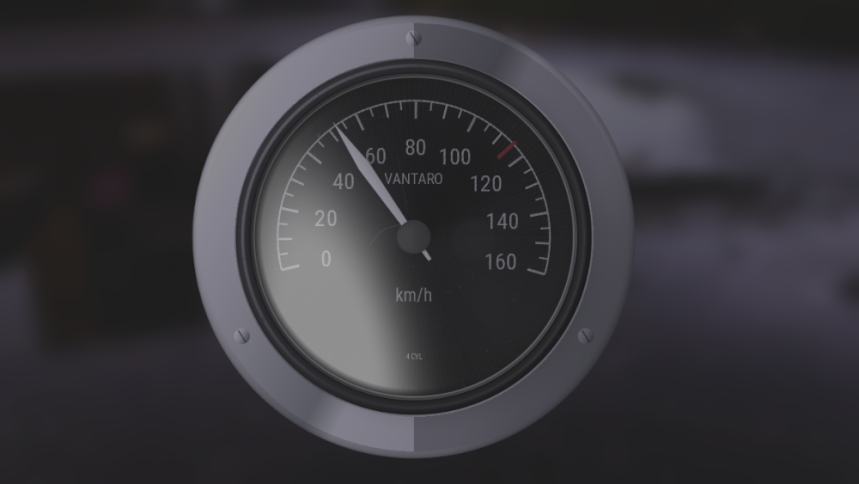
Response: 52.5km/h
